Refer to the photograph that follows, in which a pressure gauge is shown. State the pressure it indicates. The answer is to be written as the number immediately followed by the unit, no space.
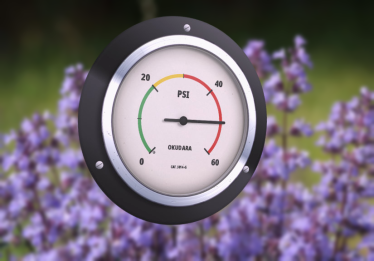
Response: 50psi
